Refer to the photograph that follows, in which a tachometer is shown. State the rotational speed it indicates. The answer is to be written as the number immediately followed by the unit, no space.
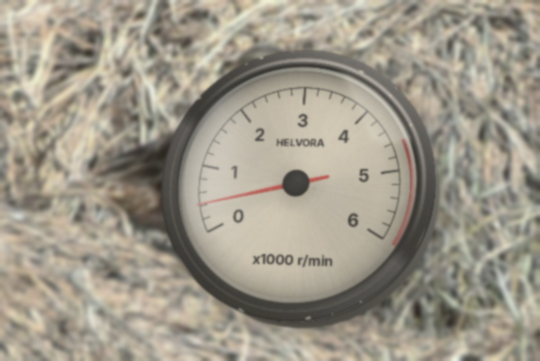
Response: 400rpm
